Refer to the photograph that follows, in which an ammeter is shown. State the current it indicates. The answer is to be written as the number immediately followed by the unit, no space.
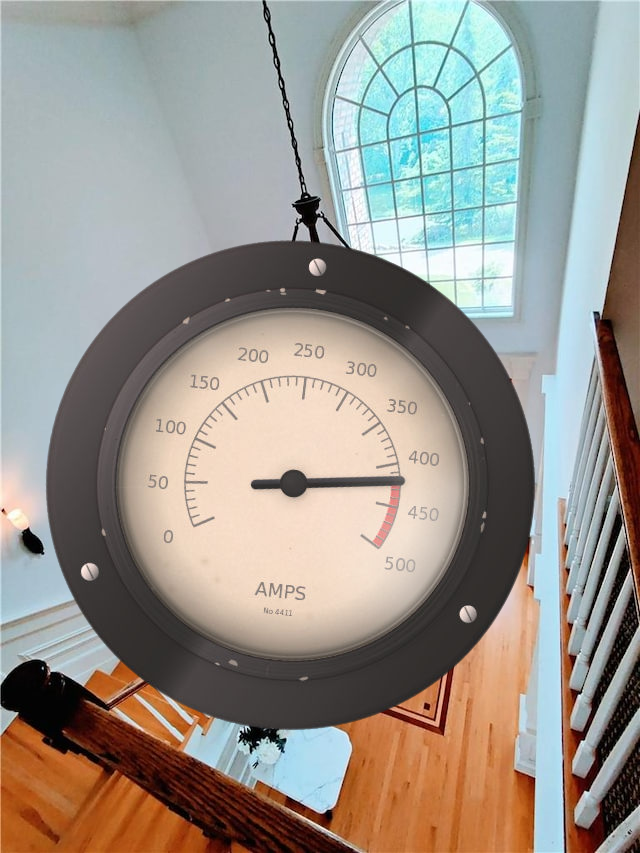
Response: 420A
